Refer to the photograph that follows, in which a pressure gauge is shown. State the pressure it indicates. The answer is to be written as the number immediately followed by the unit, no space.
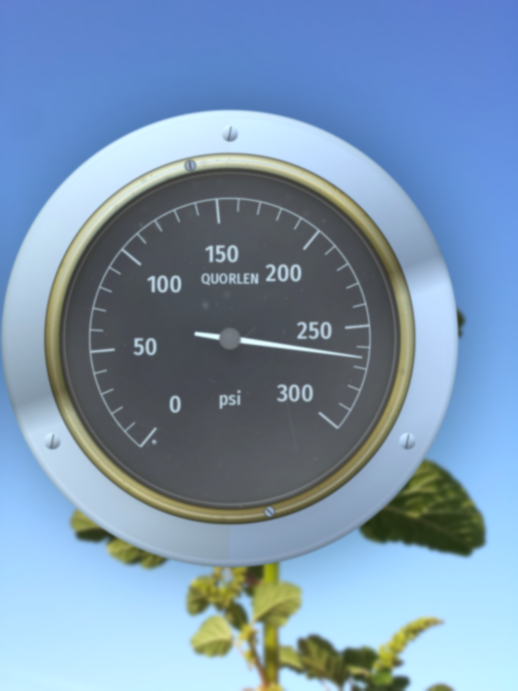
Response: 265psi
